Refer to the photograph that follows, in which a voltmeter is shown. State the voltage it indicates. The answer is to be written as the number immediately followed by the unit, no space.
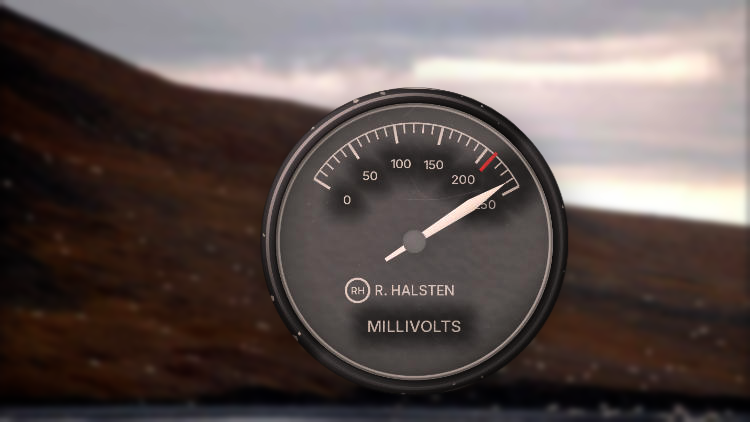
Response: 240mV
